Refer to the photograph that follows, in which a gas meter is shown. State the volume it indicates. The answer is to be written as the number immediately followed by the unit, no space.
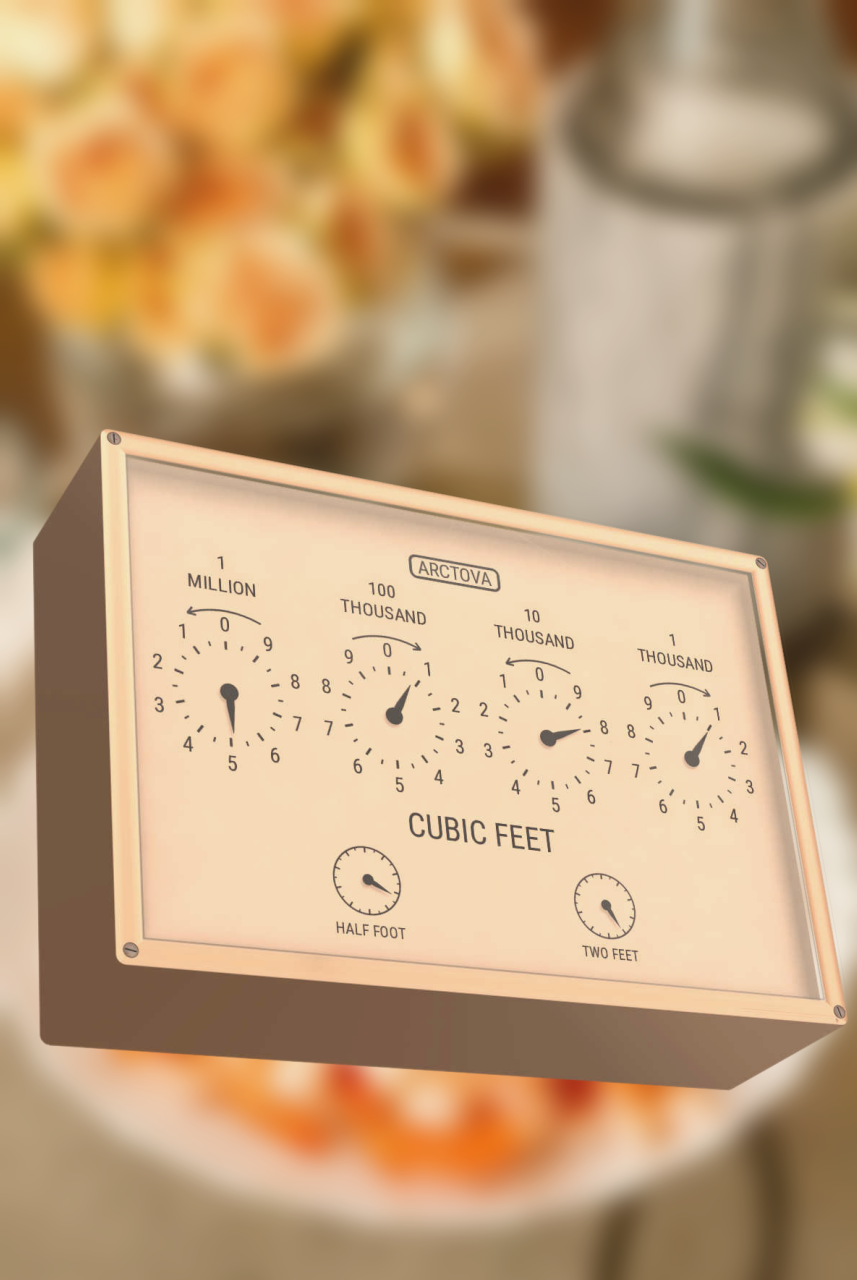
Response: 508100ft³
